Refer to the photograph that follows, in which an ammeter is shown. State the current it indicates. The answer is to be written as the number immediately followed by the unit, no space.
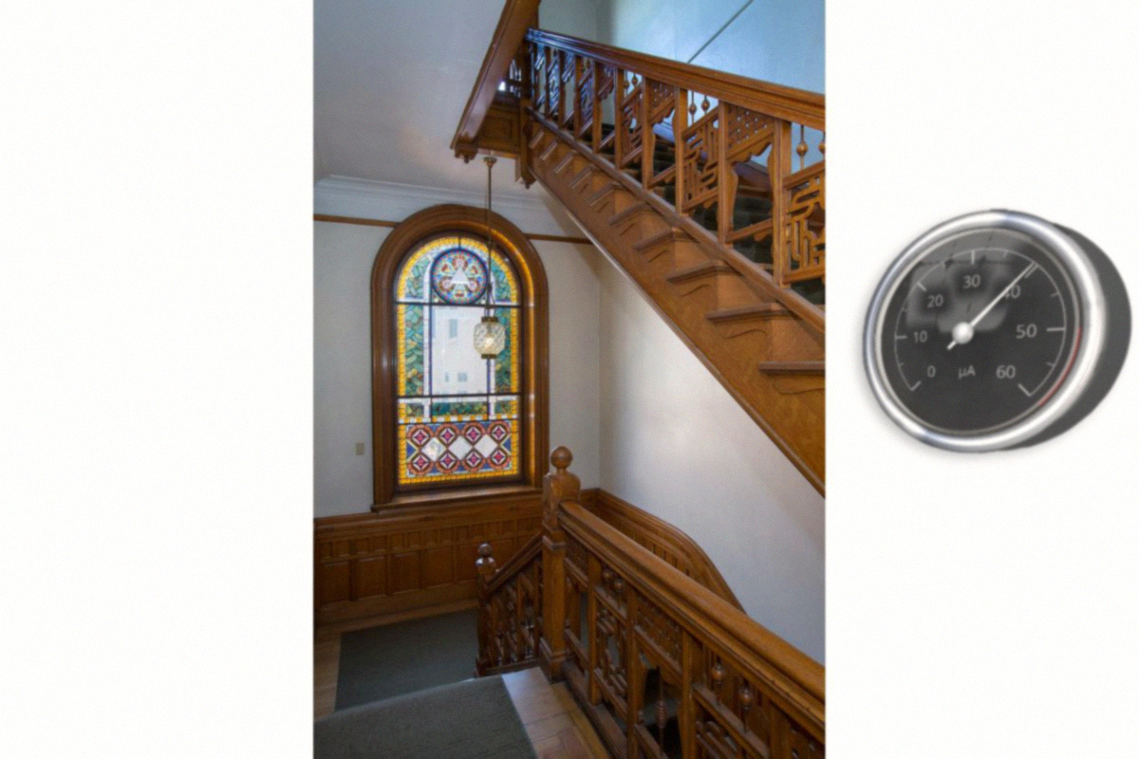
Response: 40µA
